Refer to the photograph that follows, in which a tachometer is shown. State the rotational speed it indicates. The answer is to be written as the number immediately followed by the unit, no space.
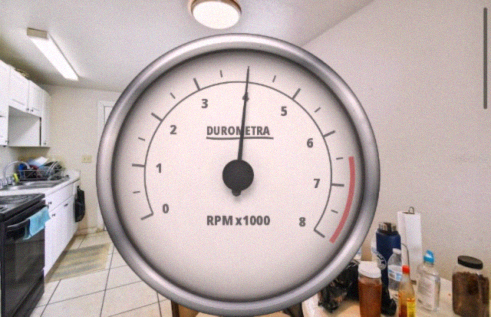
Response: 4000rpm
